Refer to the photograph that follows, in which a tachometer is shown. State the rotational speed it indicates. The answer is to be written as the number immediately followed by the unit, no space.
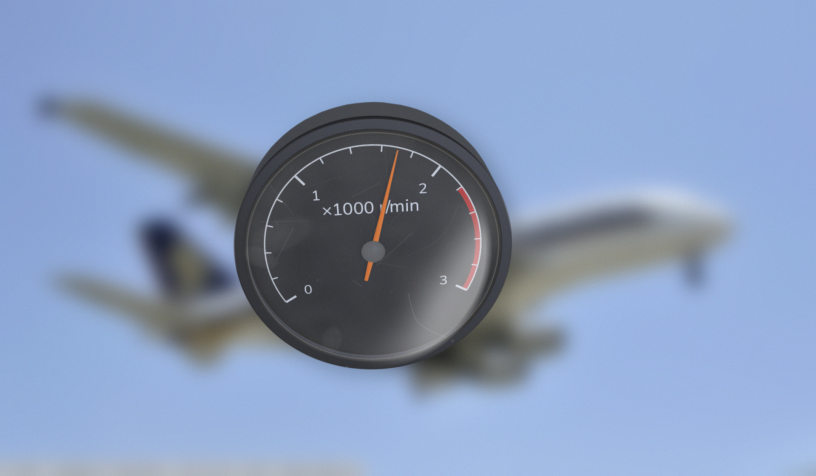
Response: 1700rpm
